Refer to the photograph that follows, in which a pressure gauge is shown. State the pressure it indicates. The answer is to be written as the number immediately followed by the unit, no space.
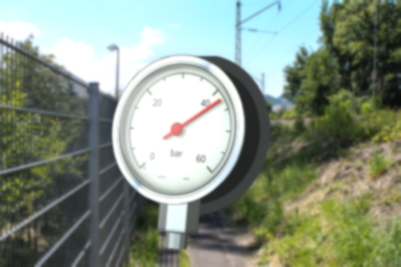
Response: 42.5bar
